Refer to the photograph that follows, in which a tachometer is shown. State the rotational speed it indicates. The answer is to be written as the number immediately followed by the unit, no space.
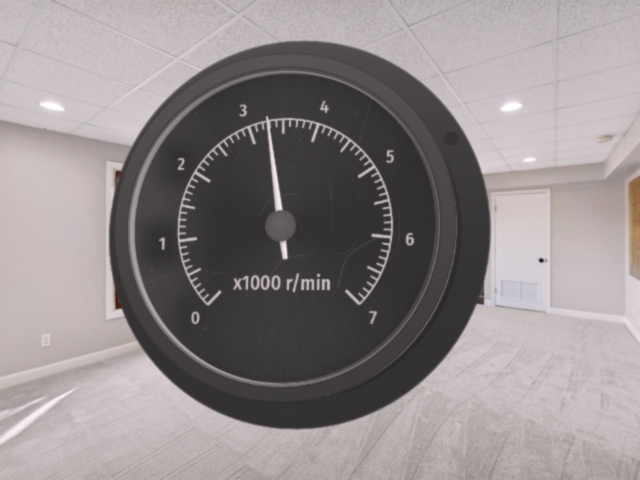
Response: 3300rpm
